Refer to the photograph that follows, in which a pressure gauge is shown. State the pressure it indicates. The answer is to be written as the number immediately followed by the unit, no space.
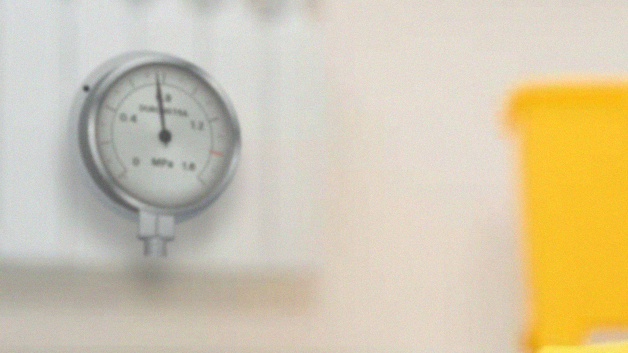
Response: 0.75MPa
